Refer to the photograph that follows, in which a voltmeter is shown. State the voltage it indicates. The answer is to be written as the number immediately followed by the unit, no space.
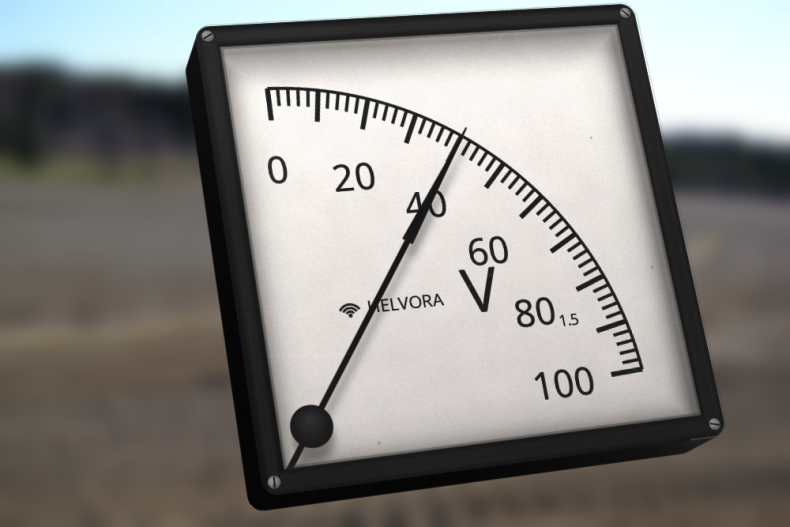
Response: 40V
